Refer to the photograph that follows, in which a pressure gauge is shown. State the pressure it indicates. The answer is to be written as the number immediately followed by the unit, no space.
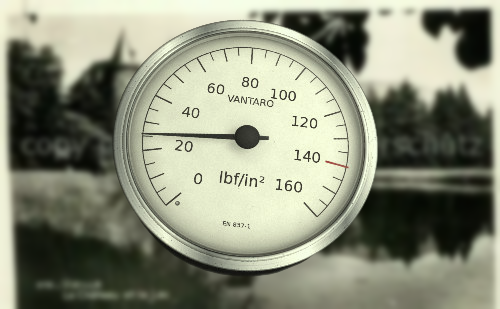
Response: 25psi
